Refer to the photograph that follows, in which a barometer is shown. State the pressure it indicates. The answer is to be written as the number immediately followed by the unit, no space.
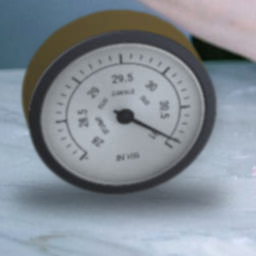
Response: 30.9inHg
